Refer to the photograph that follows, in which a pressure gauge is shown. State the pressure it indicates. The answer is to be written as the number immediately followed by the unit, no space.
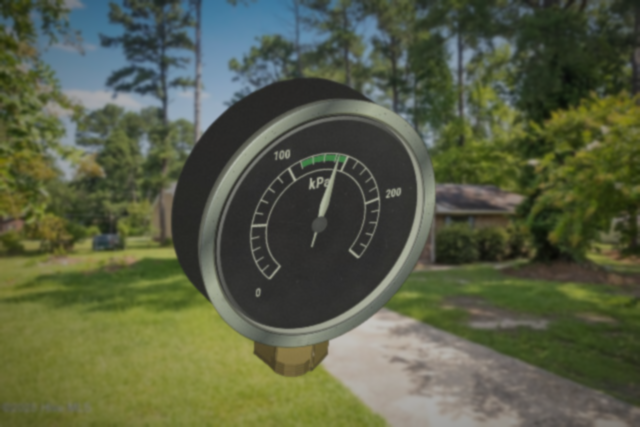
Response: 140kPa
